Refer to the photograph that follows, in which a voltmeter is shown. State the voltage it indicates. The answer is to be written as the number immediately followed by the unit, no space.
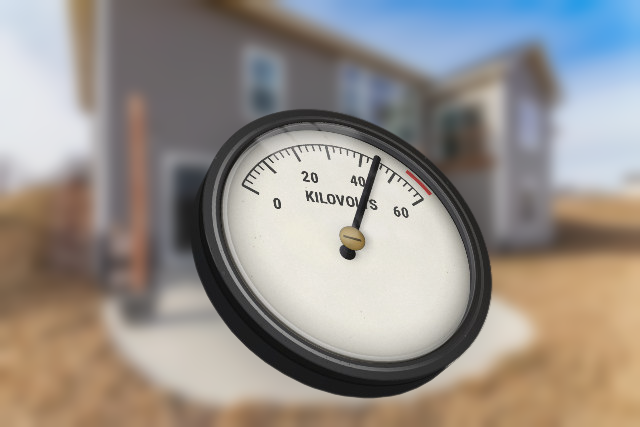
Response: 44kV
